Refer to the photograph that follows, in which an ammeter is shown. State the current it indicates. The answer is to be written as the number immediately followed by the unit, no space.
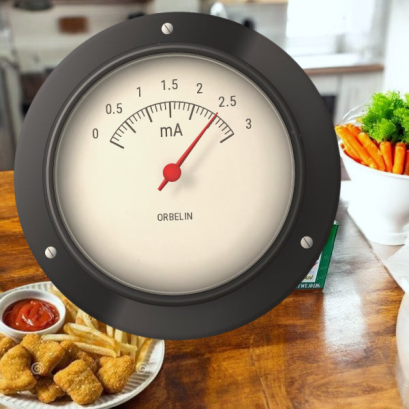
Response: 2.5mA
